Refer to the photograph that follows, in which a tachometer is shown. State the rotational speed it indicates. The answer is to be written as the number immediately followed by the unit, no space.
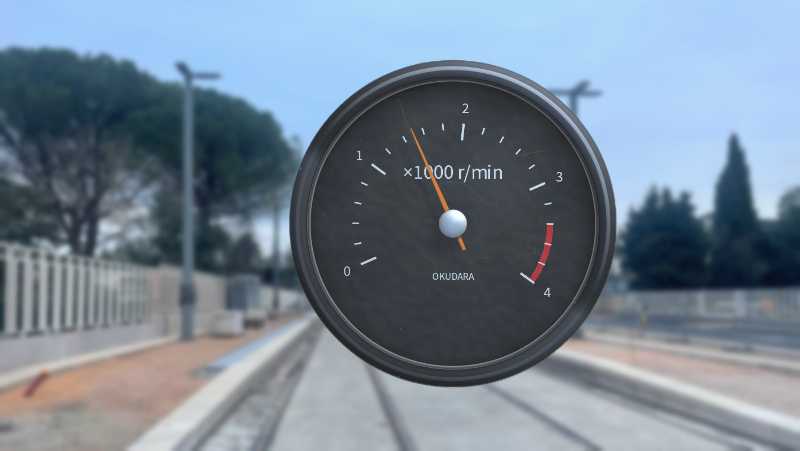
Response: 1500rpm
